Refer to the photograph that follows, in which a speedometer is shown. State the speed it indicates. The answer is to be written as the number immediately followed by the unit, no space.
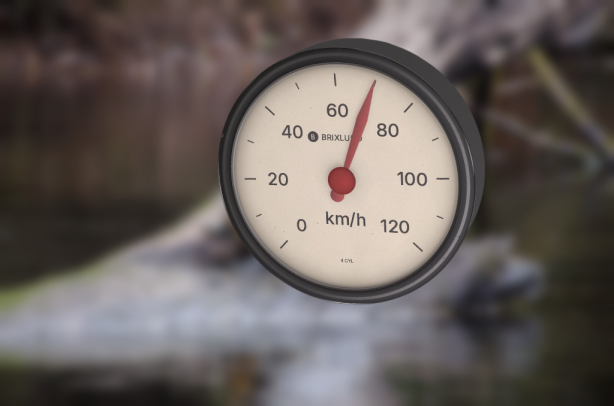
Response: 70km/h
